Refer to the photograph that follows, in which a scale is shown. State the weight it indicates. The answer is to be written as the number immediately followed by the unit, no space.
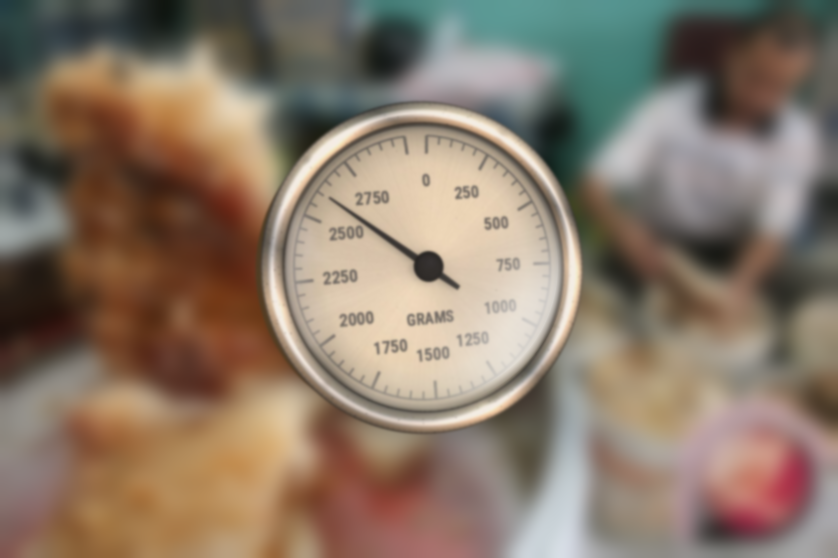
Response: 2600g
